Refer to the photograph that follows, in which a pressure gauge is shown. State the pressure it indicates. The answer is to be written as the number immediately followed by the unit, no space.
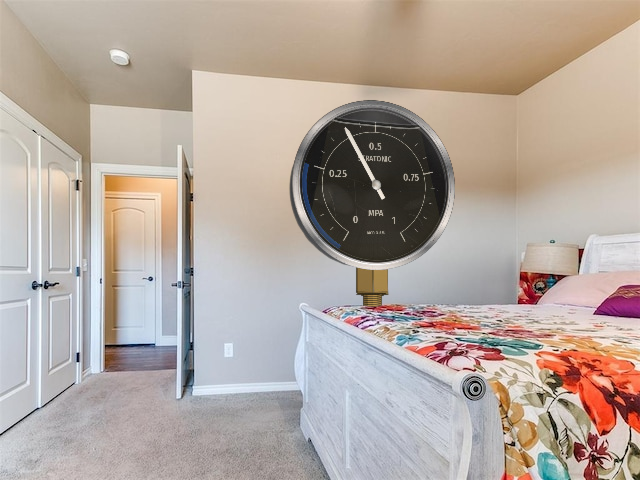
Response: 0.4MPa
